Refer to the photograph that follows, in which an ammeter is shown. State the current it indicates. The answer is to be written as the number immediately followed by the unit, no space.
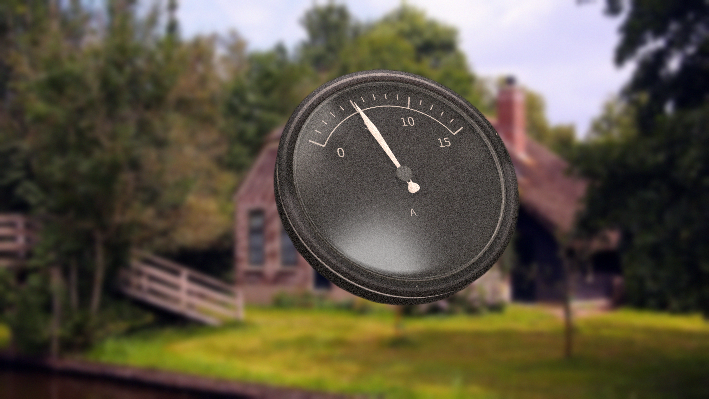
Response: 5A
